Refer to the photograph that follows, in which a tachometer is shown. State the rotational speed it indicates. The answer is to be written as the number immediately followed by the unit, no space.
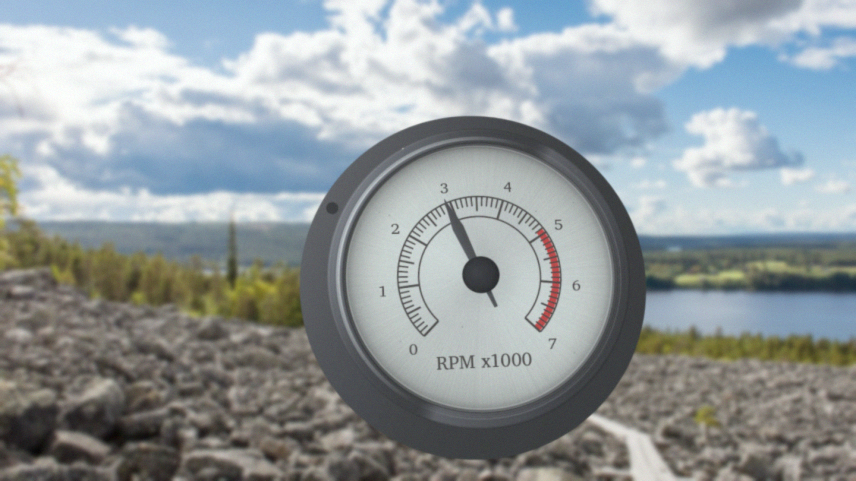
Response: 2900rpm
